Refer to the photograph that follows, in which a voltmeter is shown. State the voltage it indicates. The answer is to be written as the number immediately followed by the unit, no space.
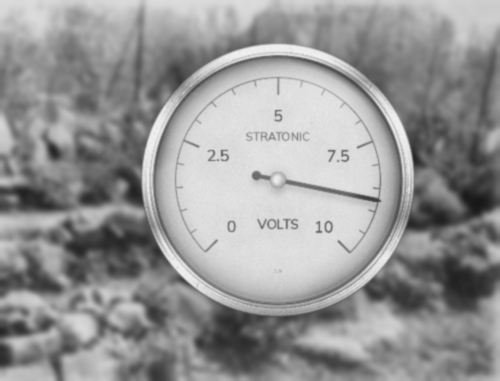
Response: 8.75V
